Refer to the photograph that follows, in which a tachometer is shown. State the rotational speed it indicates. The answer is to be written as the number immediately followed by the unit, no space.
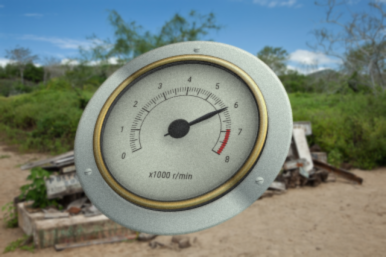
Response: 6000rpm
